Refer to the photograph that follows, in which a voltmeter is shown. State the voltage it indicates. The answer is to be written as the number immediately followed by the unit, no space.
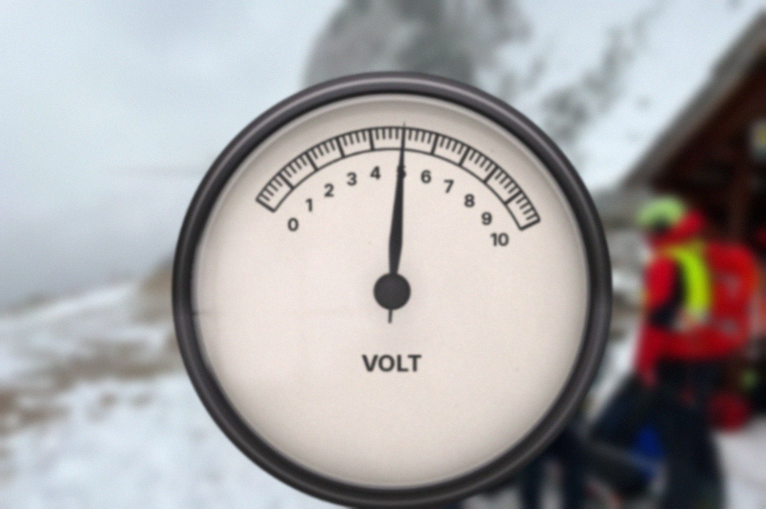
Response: 5V
